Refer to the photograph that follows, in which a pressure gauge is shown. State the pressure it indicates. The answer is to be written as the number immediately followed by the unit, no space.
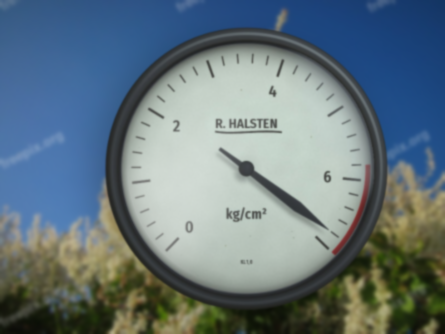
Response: 6.8kg/cm²
